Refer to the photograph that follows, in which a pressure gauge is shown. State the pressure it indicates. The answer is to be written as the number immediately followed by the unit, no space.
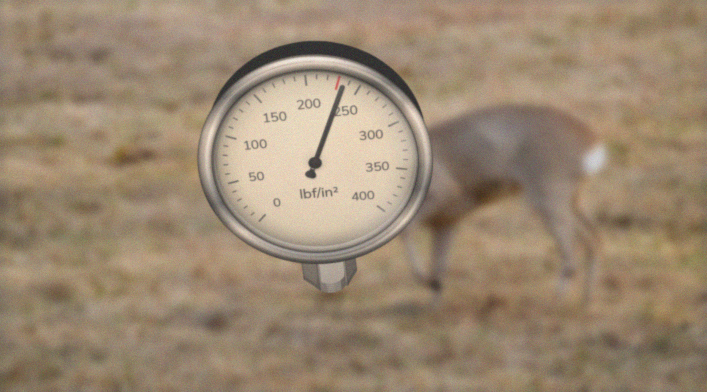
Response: 235psi
